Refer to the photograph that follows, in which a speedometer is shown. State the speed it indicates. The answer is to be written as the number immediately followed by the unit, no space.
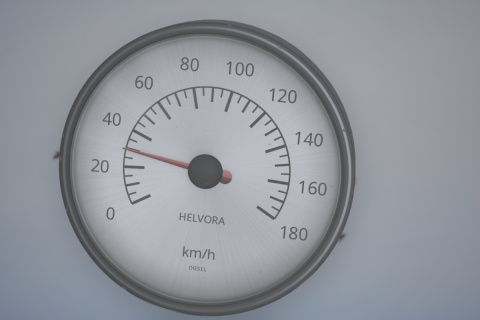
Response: 30km/h
